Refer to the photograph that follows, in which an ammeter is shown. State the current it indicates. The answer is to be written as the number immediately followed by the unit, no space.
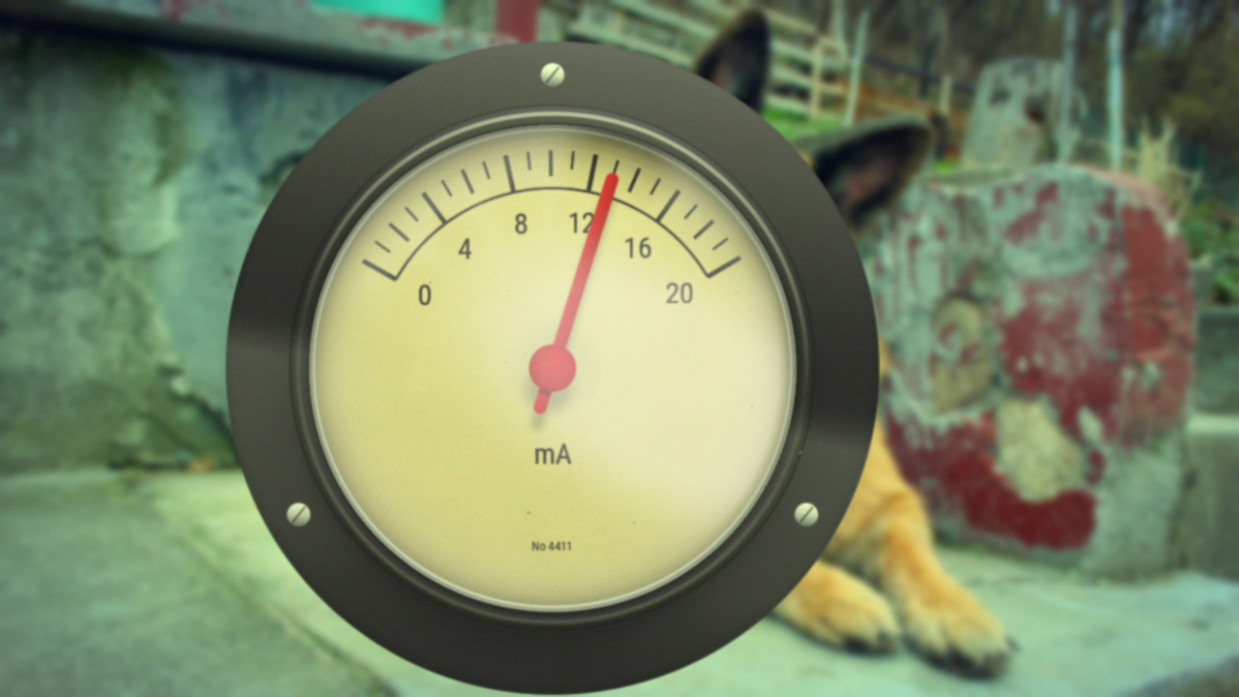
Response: 13mA
